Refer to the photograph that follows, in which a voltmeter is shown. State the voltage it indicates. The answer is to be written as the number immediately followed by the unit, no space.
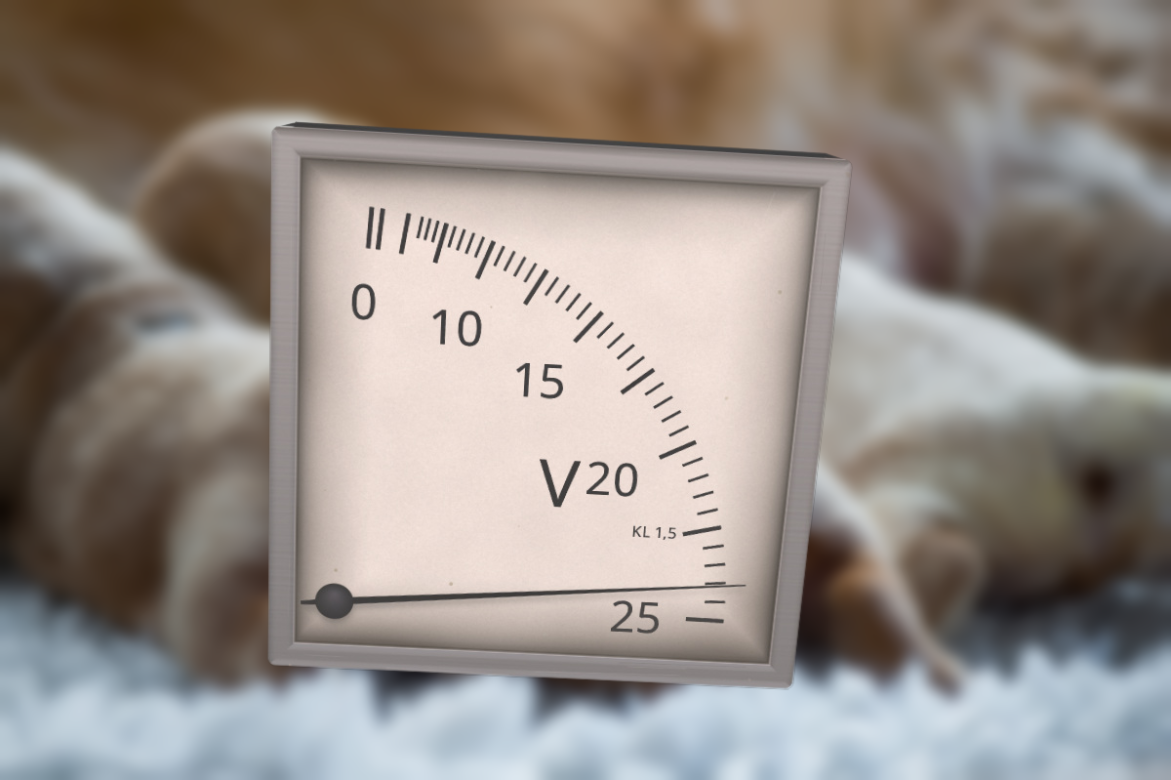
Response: 24V
